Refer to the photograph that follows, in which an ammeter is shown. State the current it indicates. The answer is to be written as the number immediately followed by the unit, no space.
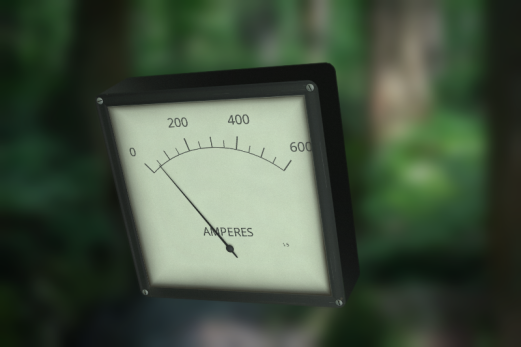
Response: 50A
